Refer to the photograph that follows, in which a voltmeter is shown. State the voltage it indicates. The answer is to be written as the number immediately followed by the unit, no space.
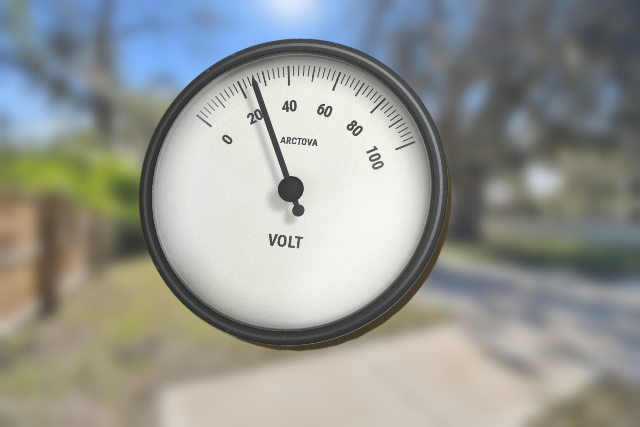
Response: 26V
